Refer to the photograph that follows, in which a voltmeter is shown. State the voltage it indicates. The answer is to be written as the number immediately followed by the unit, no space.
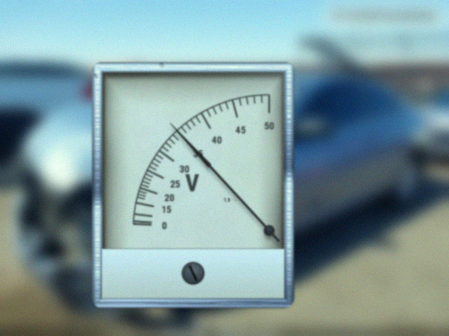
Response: 35V
